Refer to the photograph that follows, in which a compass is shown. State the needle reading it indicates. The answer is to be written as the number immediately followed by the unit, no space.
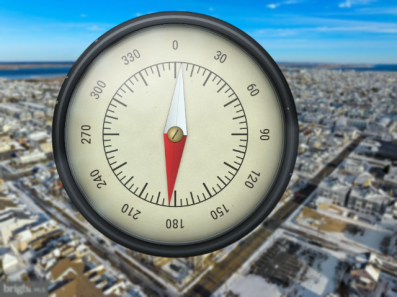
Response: 185°
